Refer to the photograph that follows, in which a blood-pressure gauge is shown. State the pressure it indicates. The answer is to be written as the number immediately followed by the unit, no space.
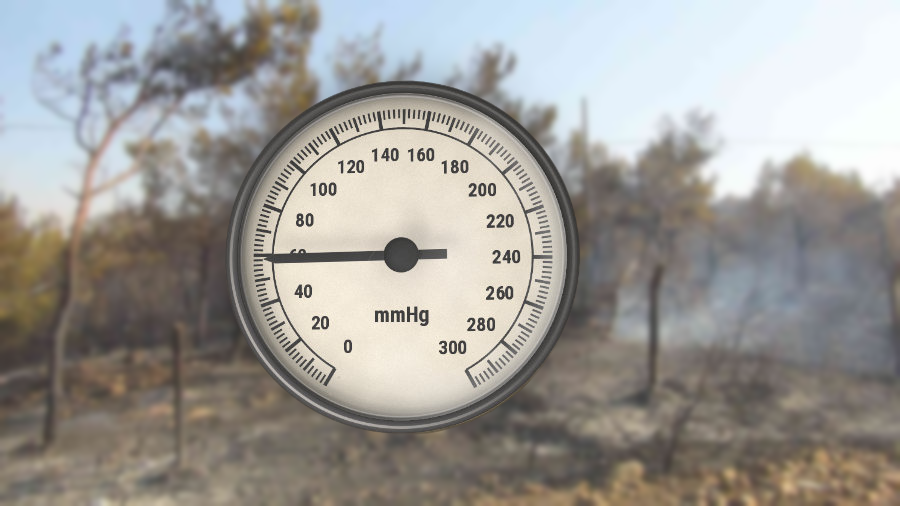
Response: 58mmHg
